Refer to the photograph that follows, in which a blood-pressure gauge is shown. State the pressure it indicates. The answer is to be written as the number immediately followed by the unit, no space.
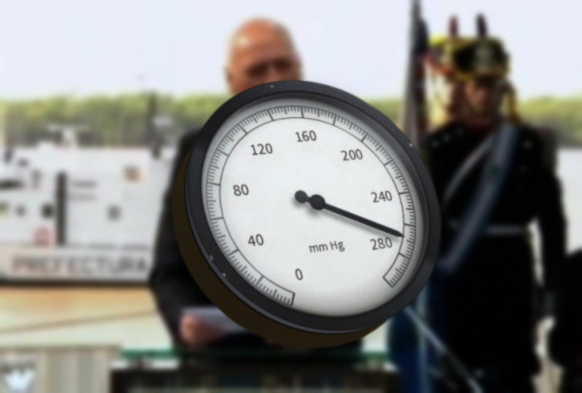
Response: 270mmHg
